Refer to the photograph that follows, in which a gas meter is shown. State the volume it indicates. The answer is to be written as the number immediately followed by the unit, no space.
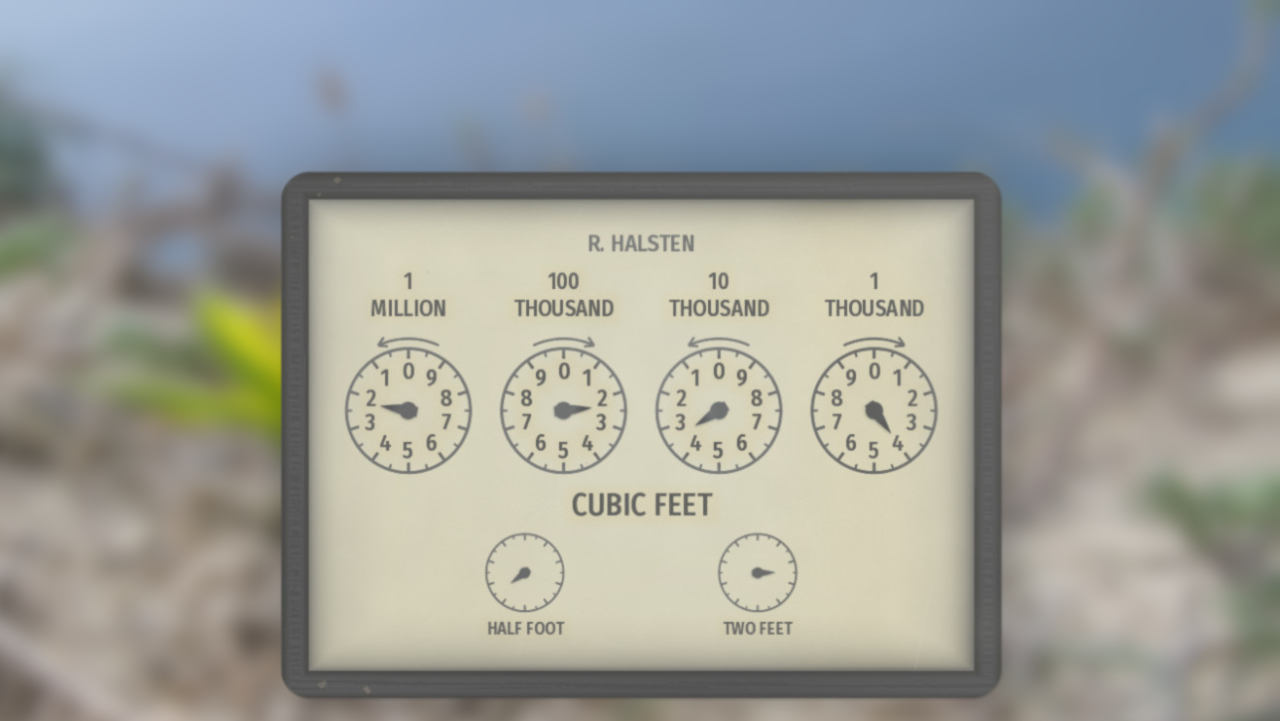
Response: 223400ft³
